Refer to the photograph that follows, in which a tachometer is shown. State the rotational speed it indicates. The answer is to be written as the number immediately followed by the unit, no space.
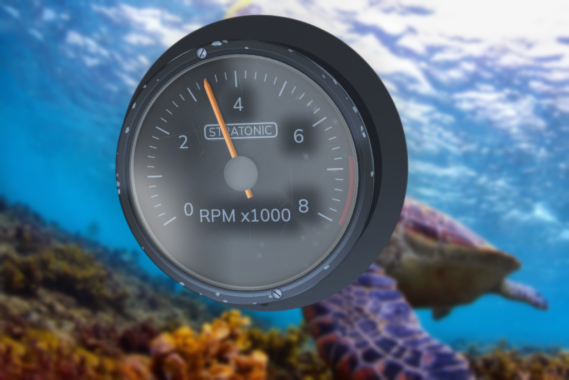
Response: 3400rpm
